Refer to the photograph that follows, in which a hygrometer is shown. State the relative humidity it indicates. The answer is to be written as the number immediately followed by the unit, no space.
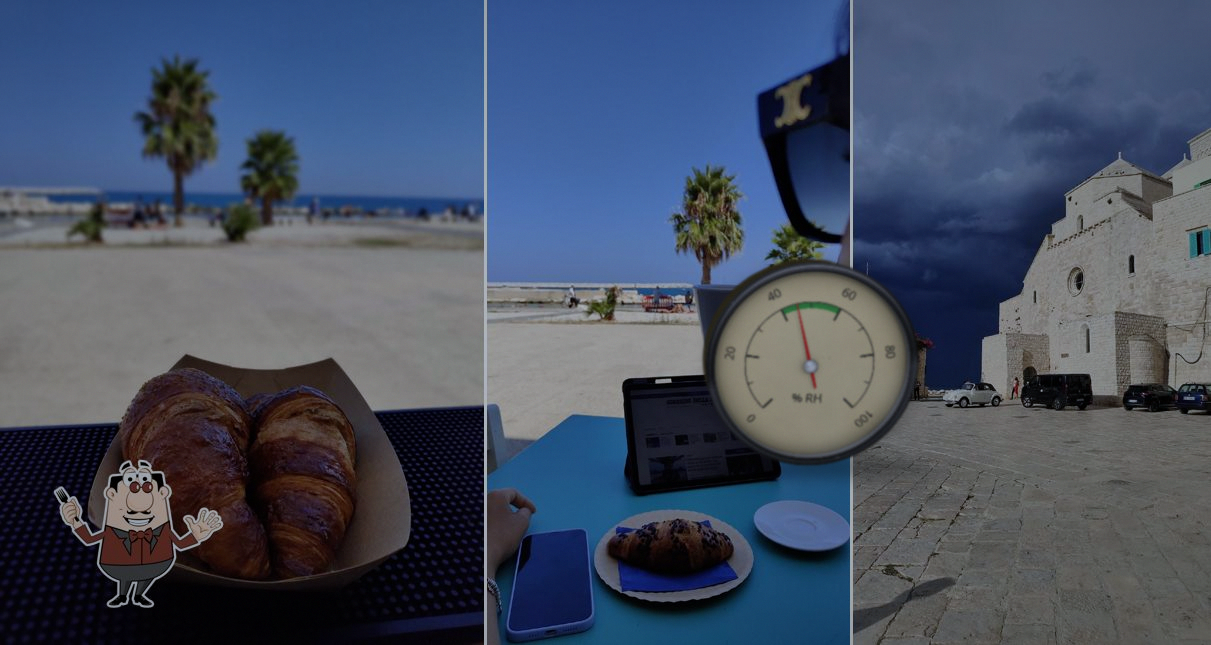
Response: 45%
